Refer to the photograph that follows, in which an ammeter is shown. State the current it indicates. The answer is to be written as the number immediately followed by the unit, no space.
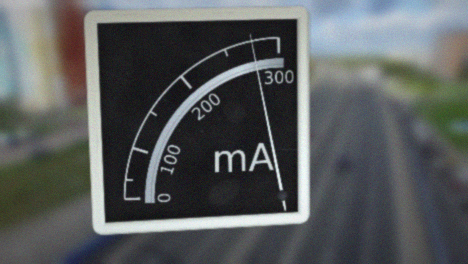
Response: 275mA
